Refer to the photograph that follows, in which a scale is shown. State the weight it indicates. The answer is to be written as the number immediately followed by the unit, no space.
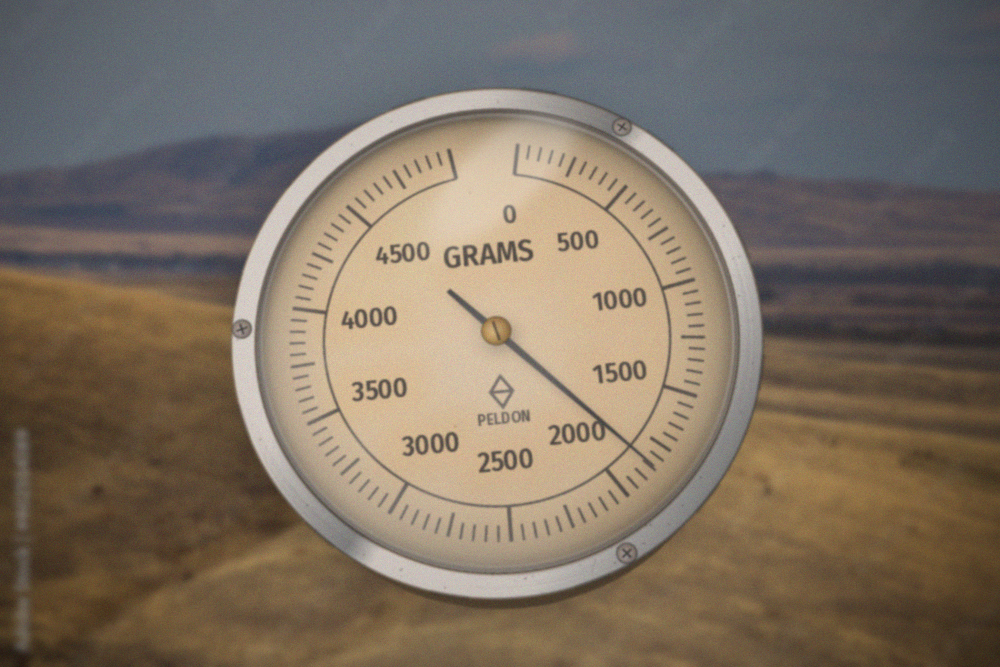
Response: 1850g
